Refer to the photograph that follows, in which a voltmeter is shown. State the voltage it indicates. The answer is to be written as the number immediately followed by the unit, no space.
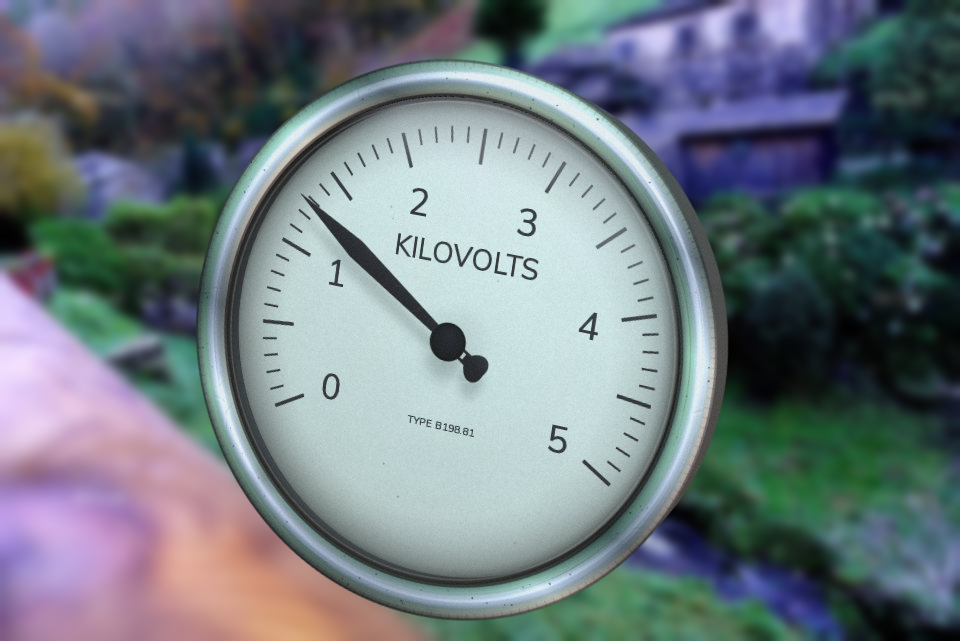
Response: 1.3kV
